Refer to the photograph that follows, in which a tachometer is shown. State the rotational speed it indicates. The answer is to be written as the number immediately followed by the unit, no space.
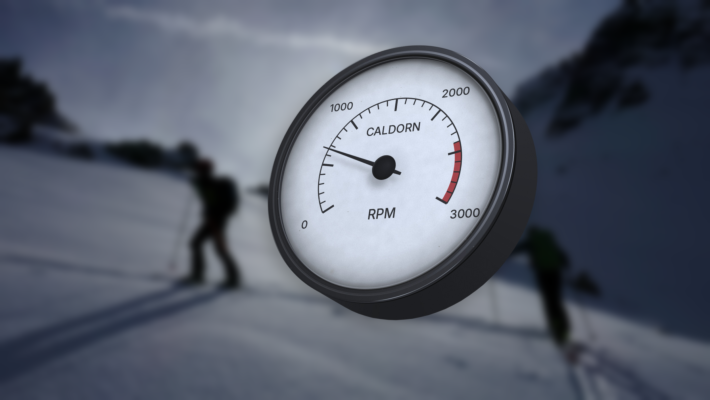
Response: 650rpm
